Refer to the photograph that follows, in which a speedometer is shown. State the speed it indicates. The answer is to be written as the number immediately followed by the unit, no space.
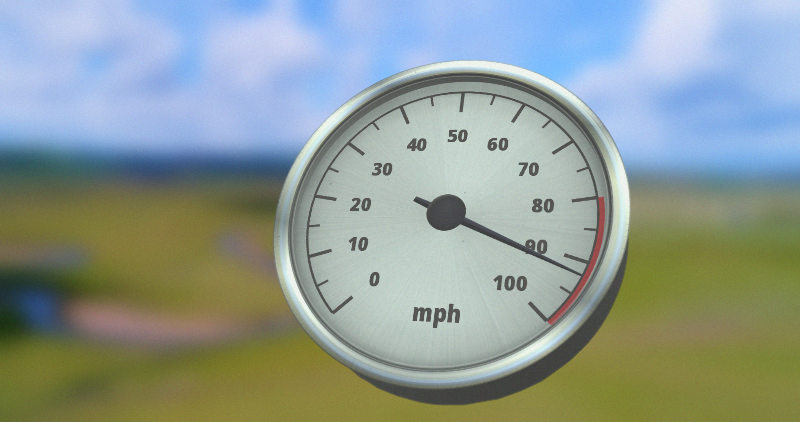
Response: 92.5mph
